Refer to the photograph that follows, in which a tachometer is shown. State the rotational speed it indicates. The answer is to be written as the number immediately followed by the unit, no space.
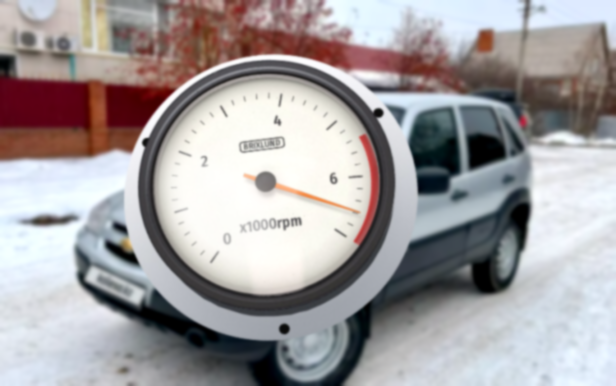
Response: 6600rpm
